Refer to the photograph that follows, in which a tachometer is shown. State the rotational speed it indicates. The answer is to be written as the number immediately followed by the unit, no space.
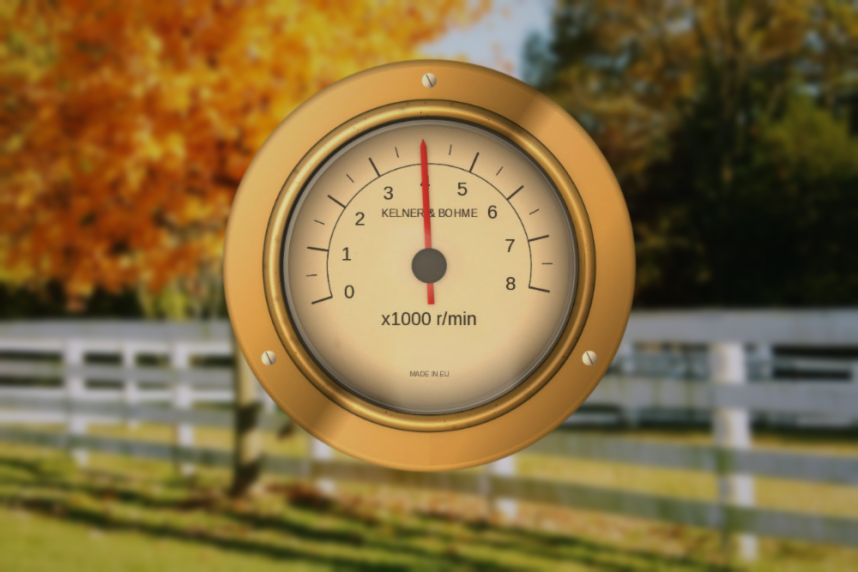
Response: 4000rpm
